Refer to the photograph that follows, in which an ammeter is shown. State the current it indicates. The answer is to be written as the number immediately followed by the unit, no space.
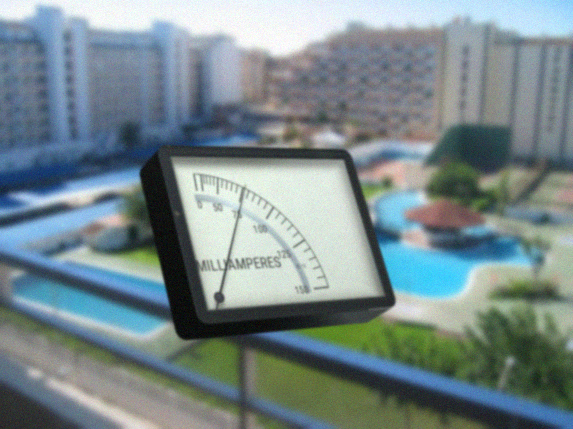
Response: 75mA
